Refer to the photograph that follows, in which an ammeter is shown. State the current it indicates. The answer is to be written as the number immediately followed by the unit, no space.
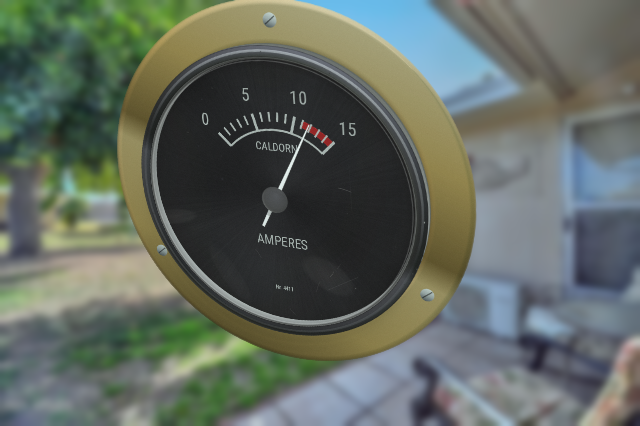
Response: 12A
